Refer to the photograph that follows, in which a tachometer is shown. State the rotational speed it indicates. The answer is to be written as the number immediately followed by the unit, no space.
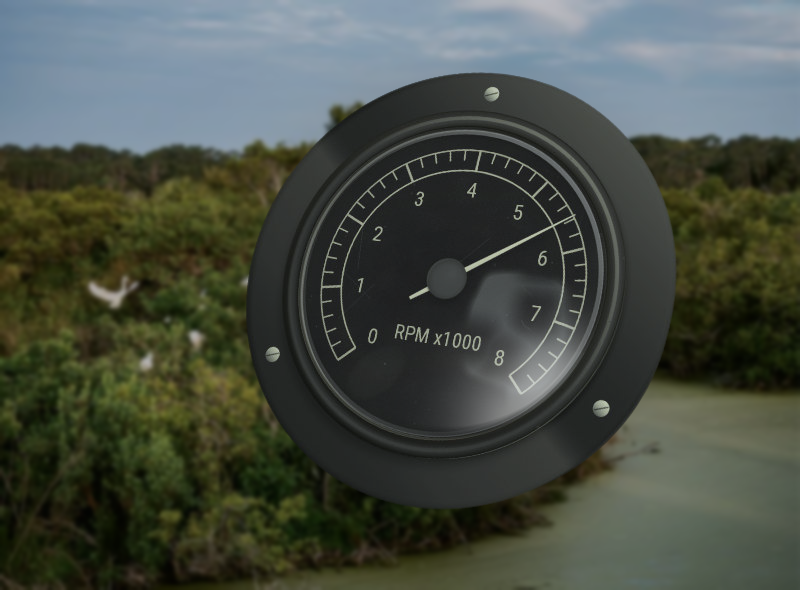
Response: 5600rpm
